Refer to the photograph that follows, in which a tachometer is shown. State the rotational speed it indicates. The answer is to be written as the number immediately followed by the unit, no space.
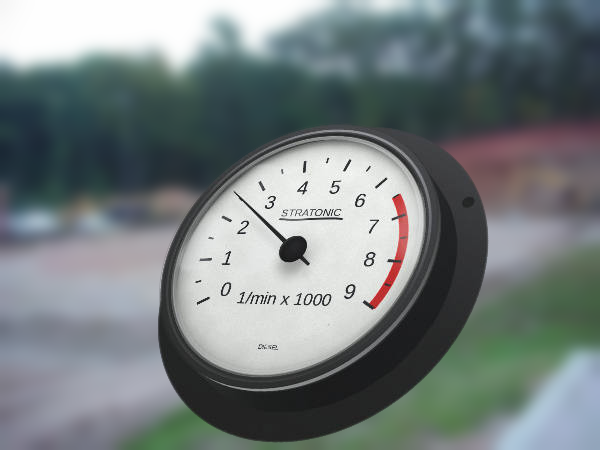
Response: 2500rpm
